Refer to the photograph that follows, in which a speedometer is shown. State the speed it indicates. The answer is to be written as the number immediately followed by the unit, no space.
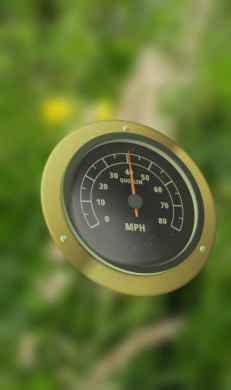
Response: 40mph
